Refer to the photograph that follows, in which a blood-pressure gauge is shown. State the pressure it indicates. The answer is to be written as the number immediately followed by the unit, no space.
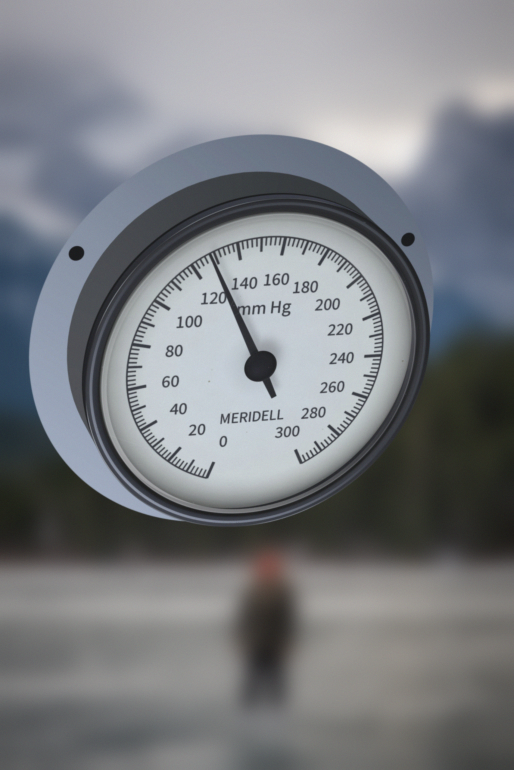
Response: 128mmHg
